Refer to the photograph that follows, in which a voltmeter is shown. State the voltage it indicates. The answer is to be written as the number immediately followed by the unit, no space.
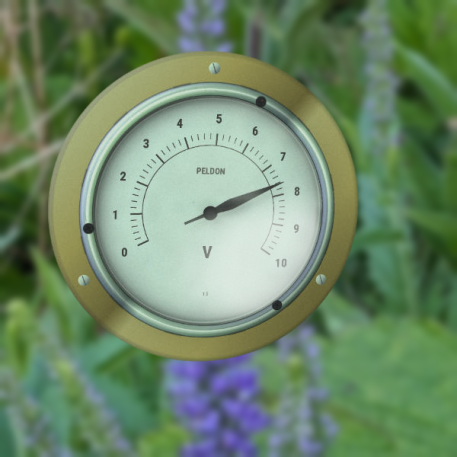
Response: 7.6V
